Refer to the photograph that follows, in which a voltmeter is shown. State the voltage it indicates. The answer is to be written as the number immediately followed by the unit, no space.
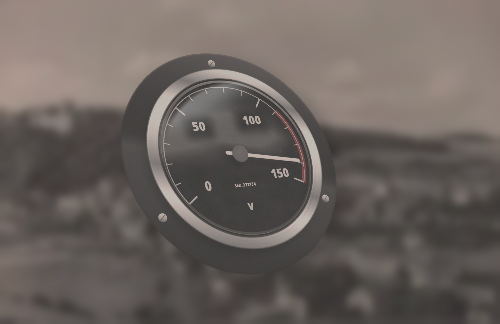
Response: 140V
